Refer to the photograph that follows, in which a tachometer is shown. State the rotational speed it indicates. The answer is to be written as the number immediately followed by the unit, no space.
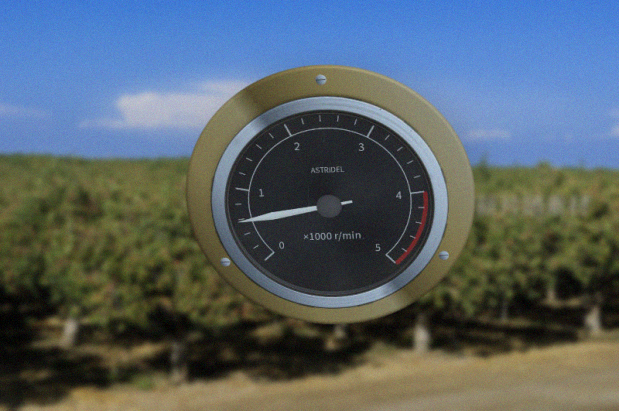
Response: 600rpm
